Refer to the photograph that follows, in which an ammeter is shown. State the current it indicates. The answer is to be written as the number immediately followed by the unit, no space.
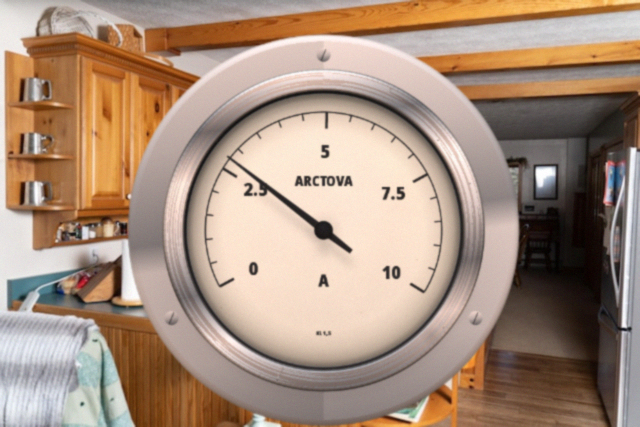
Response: 2.75A
